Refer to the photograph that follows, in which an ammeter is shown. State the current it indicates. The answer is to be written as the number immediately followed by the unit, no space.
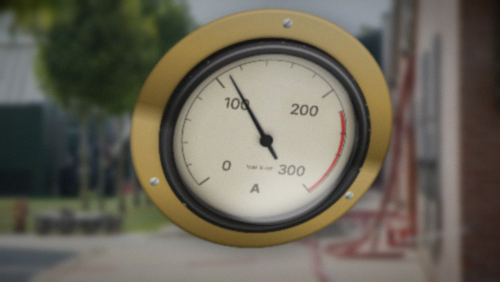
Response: 110A
